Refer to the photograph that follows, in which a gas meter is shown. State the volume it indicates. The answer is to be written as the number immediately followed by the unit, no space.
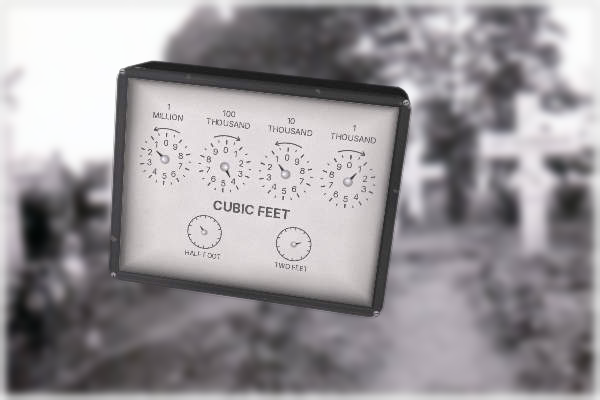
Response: 141100ft³
